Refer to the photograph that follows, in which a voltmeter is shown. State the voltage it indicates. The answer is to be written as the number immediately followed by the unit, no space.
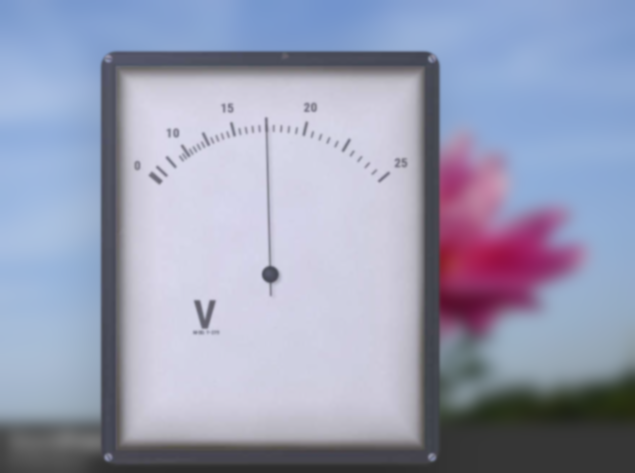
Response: 17.5V
